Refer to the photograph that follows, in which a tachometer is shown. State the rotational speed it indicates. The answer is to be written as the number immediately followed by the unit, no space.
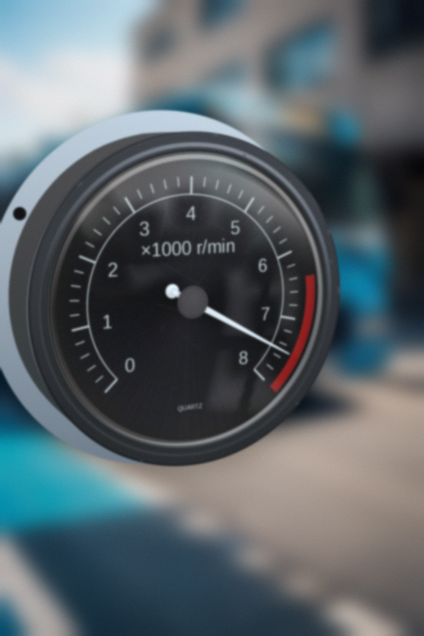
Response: 7500rpm
